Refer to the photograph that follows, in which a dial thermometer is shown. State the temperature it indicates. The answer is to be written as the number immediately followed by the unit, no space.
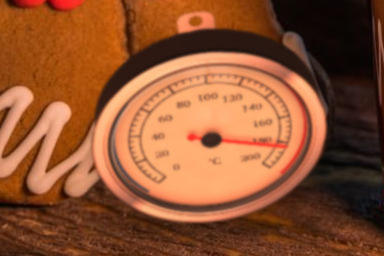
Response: 180°C
